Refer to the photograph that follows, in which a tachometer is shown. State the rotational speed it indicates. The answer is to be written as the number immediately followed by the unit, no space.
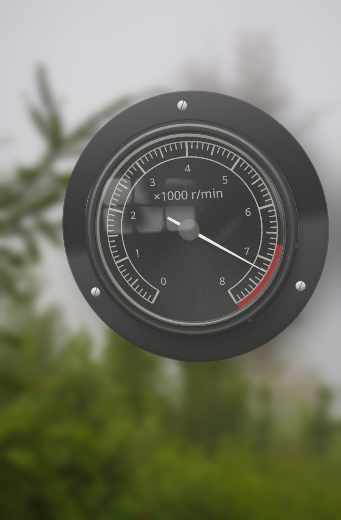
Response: 7200rpm
